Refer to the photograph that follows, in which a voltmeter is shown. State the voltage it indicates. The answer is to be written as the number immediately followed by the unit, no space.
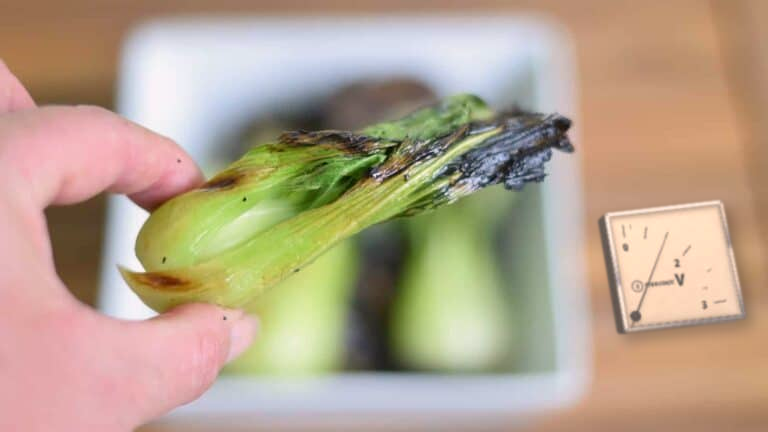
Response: 1.5V
